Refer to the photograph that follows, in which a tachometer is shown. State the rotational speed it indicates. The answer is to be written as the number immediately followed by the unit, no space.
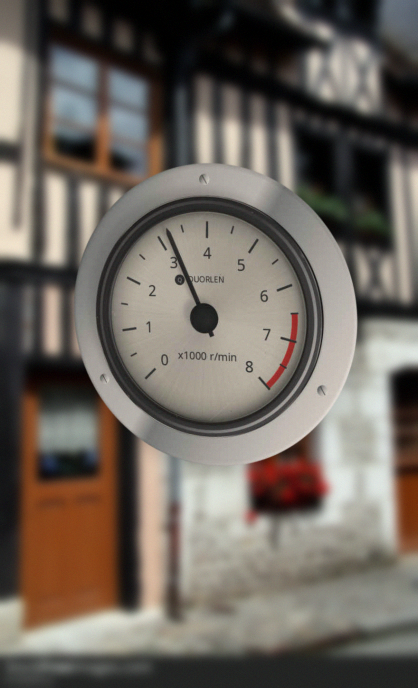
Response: 3250rpm
